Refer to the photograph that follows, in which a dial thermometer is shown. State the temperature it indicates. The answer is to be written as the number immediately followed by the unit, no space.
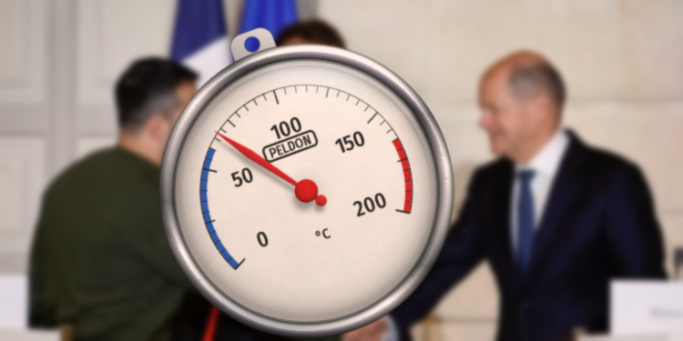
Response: 67.5°C
